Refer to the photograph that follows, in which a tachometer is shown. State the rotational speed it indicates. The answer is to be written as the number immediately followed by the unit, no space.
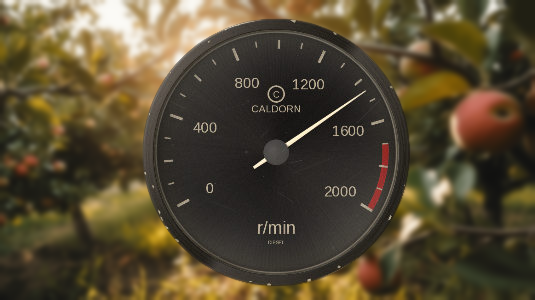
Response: 1450rpm
